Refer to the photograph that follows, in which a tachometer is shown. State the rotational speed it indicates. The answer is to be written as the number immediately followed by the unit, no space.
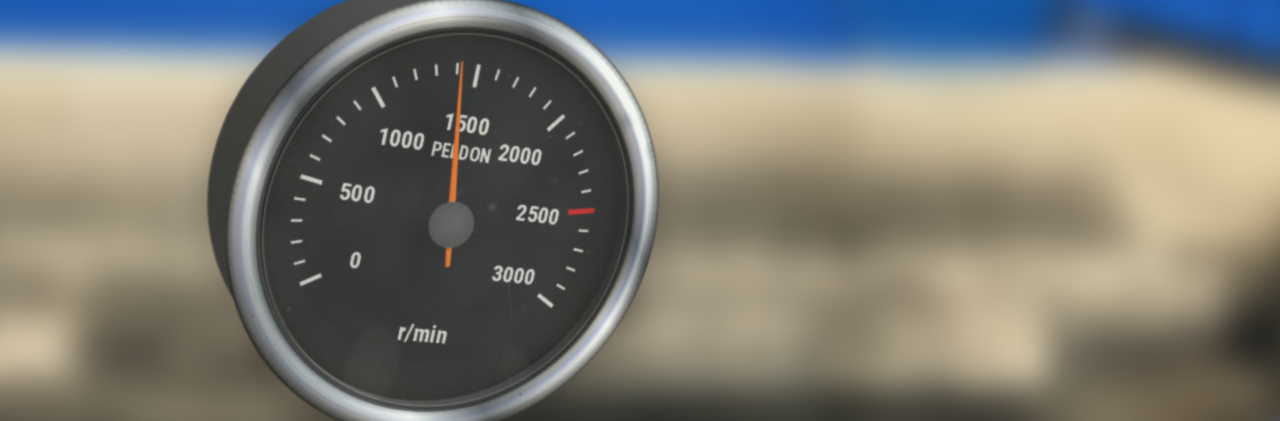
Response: 1400rpm
